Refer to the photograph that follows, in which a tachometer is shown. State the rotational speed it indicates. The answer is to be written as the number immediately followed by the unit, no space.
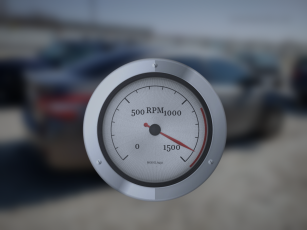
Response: 1400rpm
